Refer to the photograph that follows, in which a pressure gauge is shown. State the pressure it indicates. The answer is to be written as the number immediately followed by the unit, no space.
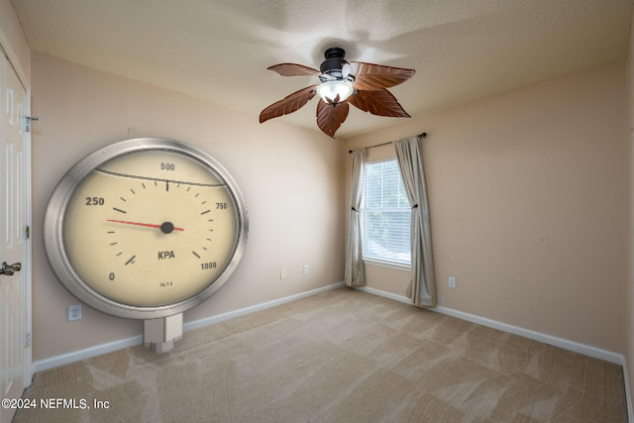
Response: 200kPa
